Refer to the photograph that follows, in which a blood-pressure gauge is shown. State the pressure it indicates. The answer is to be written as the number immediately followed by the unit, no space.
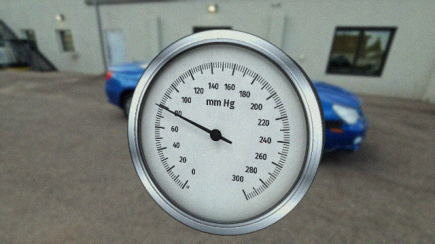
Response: 80mmHg
